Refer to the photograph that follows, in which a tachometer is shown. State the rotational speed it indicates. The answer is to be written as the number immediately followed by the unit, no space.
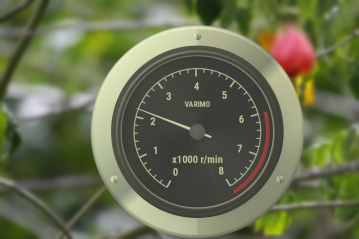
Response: 2200rpm
